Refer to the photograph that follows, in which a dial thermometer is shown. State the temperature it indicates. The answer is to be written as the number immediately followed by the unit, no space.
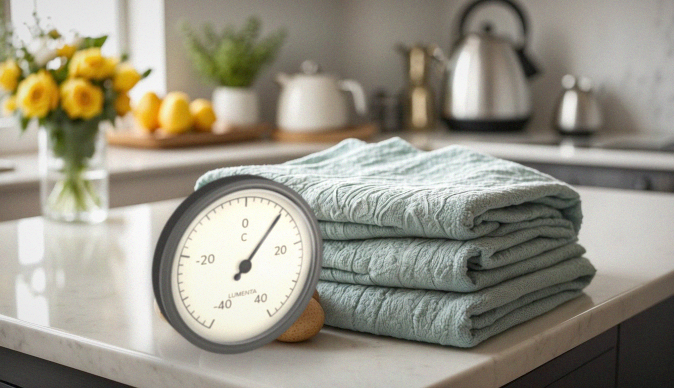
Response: 10°C
